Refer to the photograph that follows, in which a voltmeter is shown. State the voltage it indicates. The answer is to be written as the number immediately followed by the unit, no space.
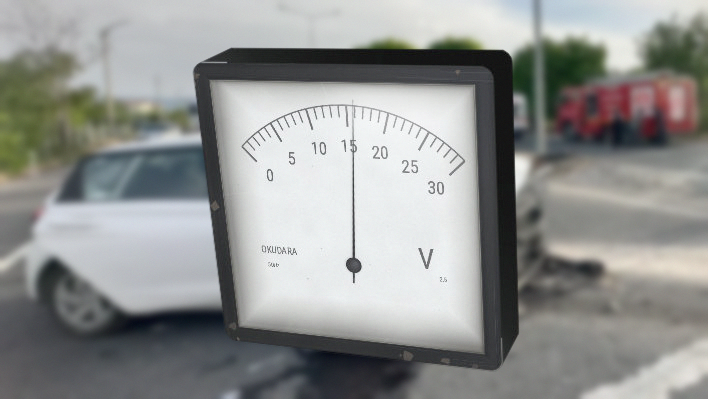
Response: 16V
